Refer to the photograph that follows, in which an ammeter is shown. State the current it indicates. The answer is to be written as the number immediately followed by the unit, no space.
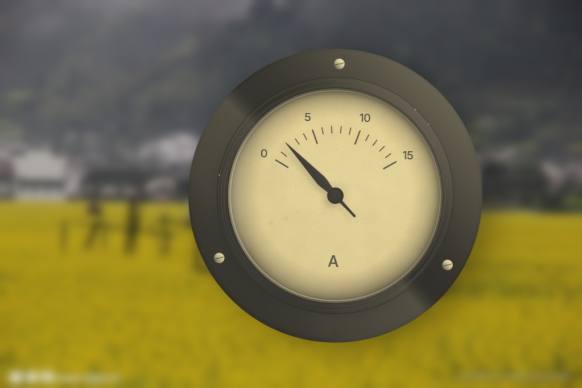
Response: 2A
